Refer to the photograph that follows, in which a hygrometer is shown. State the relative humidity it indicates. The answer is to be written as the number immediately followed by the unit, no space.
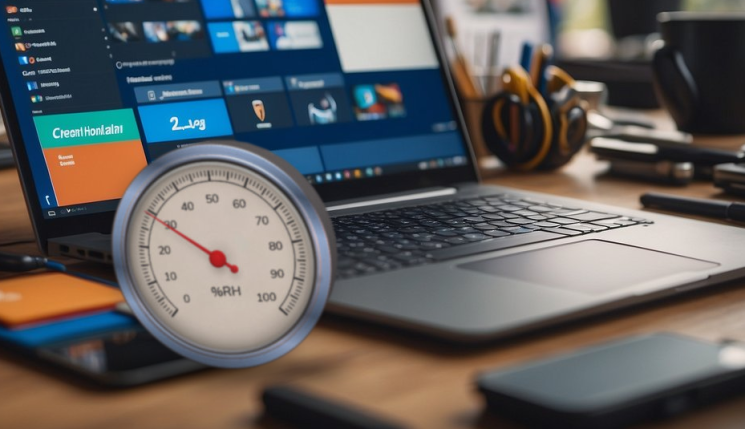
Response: 30%
